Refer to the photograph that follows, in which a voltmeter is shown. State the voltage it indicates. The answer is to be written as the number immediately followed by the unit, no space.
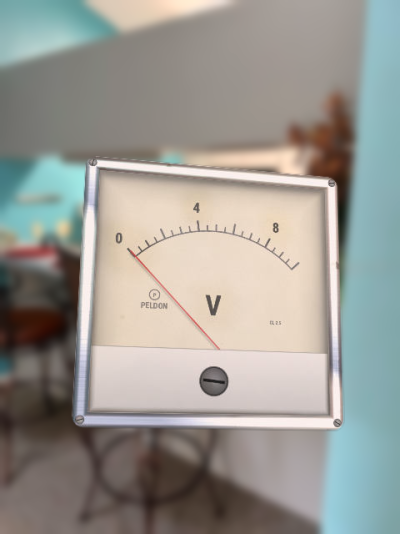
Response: 0V
